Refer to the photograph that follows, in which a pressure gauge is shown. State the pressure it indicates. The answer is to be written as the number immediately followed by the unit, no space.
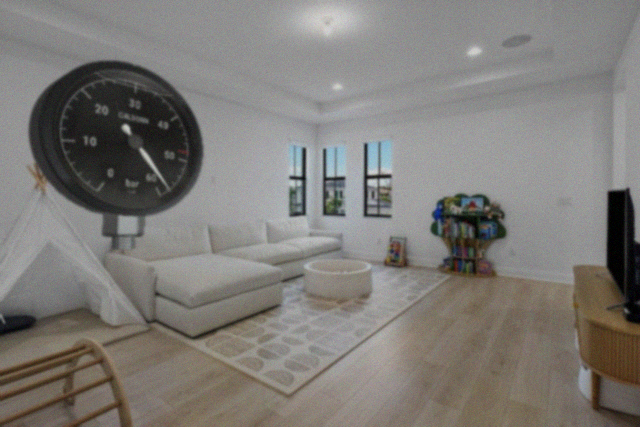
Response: 58bar
